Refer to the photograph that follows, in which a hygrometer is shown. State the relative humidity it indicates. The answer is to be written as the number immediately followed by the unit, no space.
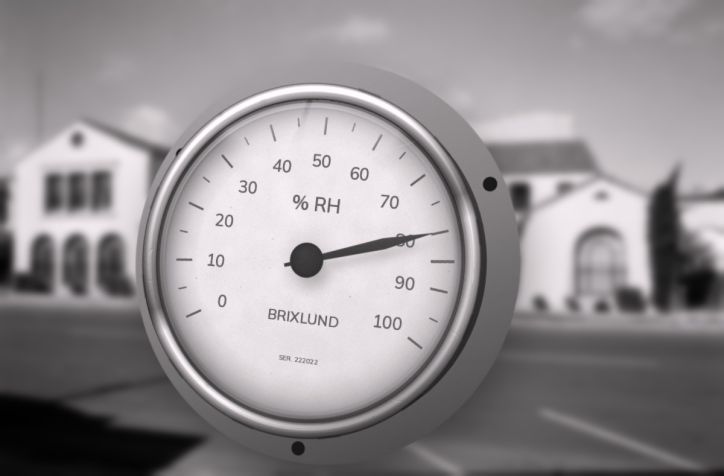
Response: 80%
